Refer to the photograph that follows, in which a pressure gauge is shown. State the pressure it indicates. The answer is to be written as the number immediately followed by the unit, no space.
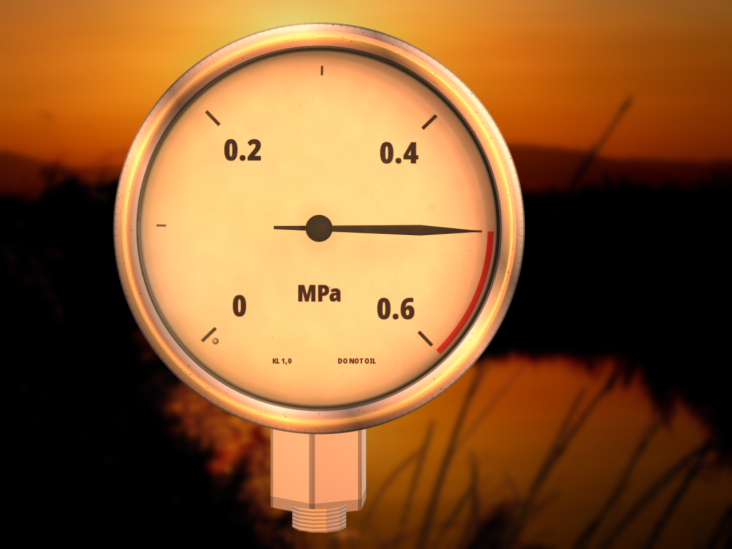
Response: 0.5MPa
